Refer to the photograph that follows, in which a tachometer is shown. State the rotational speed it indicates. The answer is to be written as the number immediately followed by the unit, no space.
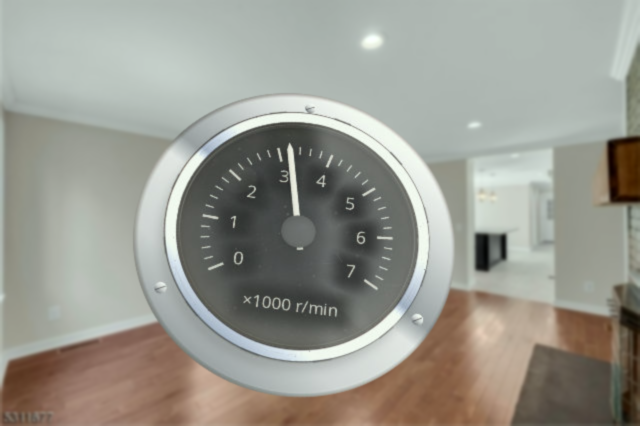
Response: 3200rpm
